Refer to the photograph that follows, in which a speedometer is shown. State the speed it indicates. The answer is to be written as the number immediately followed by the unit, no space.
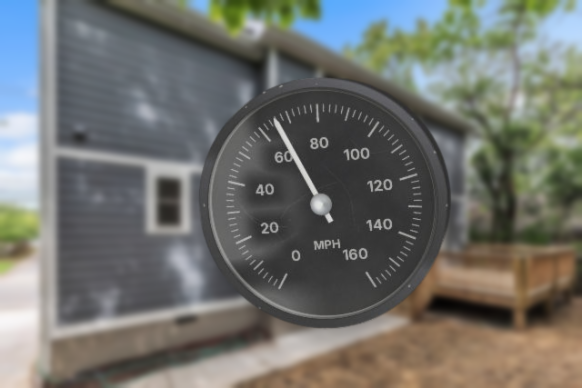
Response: 66mph
